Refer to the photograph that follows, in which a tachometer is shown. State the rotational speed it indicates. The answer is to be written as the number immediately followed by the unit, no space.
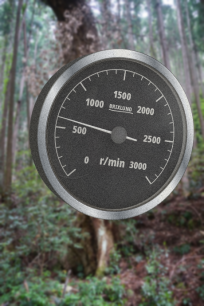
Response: 600rpm
